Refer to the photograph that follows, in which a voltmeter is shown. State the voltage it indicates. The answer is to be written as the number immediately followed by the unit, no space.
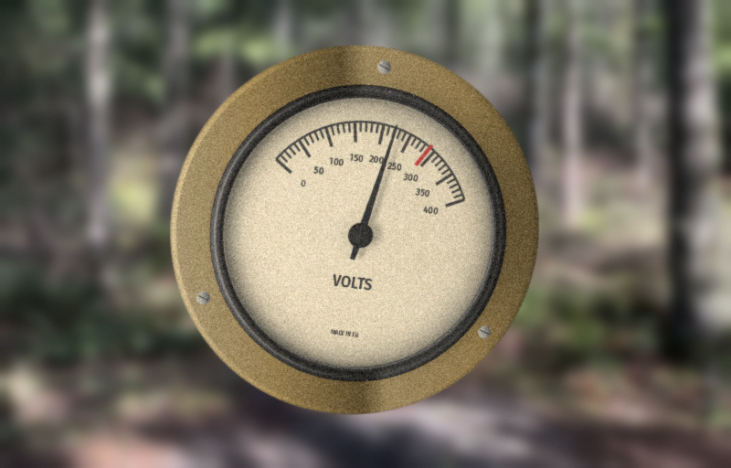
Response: 220V
